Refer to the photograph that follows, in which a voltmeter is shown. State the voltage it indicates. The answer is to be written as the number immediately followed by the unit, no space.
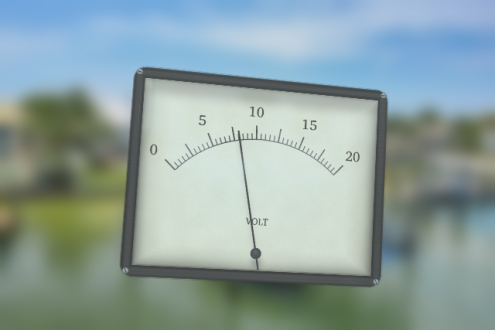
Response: 8V
